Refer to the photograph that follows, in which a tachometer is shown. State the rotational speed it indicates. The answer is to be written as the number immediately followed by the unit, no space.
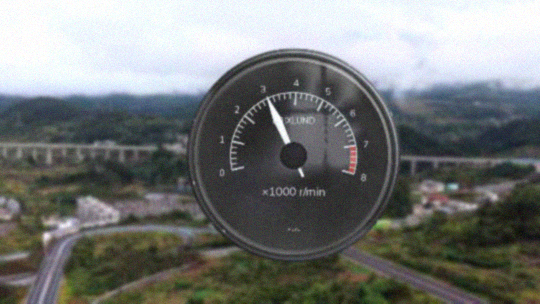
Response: 3000rpm
